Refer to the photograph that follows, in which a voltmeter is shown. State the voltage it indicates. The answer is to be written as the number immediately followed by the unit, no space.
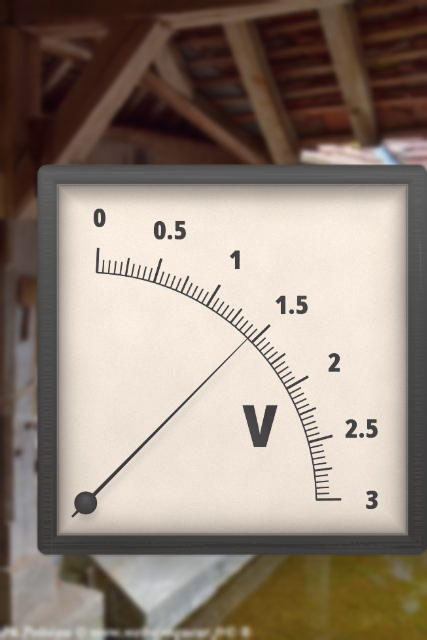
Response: 1.45V
